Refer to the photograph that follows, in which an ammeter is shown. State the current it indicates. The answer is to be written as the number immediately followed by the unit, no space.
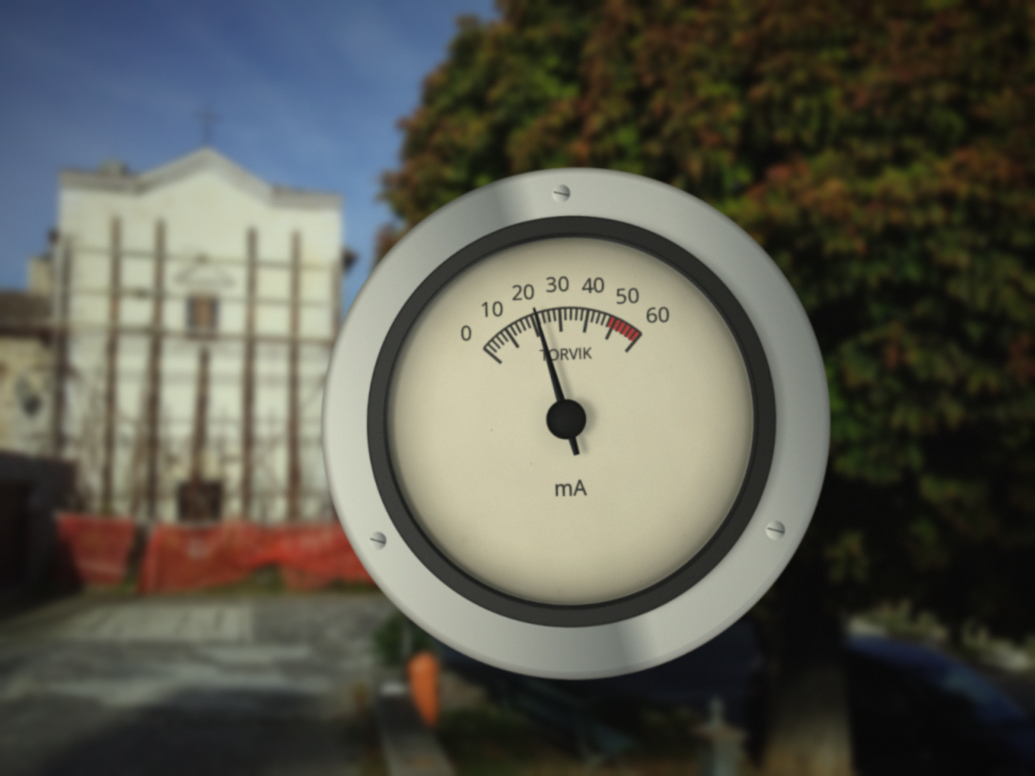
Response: 22mA
